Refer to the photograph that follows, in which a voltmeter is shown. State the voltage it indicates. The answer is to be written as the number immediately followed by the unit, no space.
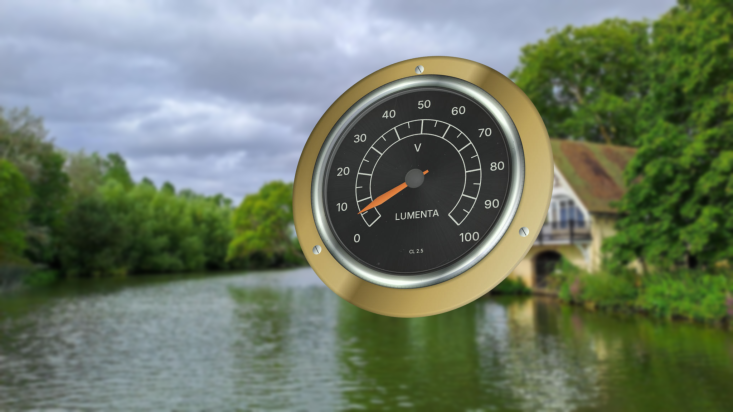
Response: 5V
